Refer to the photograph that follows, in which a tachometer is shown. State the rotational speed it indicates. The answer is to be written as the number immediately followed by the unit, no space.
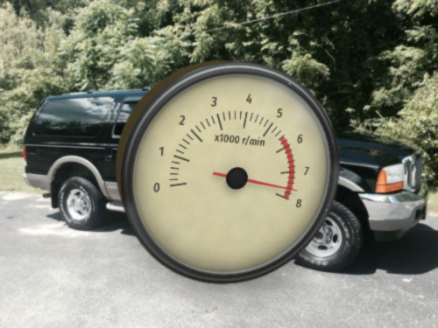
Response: 7600rpm
